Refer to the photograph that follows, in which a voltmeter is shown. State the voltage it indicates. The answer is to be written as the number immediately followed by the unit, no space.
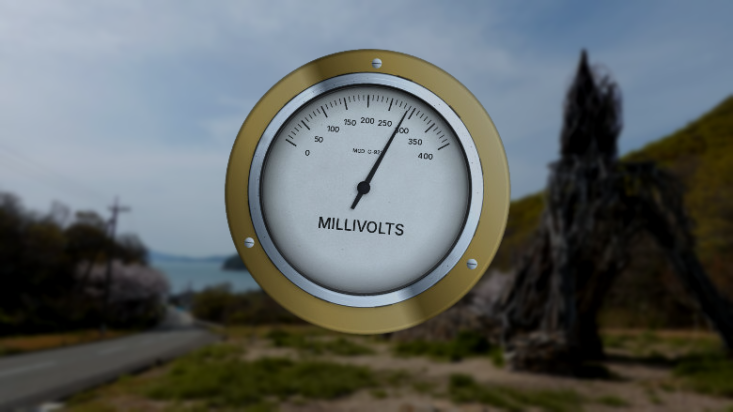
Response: 290mV
